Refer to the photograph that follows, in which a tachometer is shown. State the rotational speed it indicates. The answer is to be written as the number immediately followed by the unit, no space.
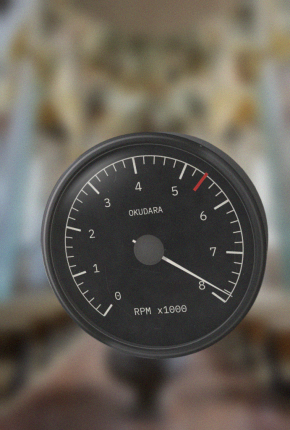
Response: 7800rpm
